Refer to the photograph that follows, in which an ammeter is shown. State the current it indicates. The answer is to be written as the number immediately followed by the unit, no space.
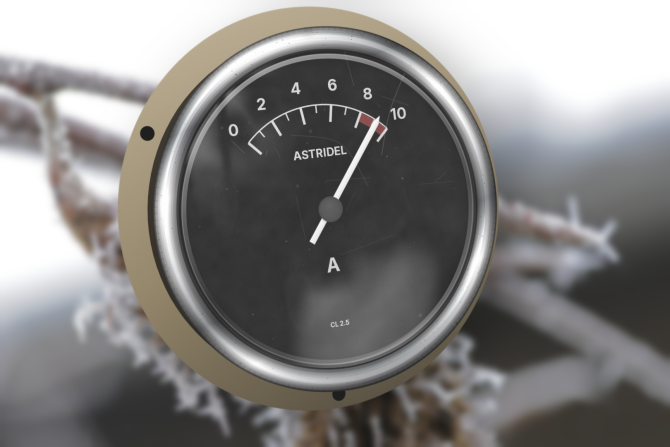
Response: 9A
